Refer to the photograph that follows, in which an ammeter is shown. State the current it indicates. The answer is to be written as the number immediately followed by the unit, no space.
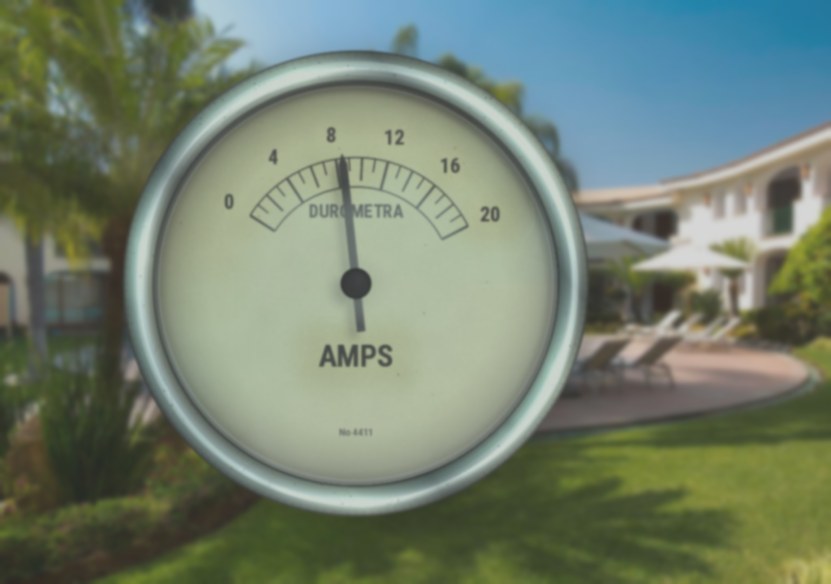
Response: 8.5A
